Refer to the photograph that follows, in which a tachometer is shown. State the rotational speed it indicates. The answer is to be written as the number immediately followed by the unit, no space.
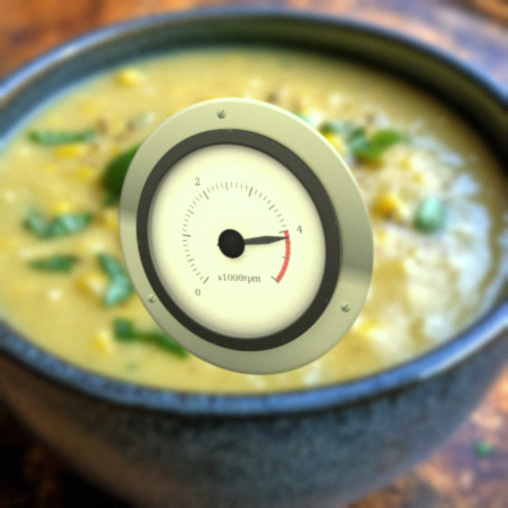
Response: 4100rpm
